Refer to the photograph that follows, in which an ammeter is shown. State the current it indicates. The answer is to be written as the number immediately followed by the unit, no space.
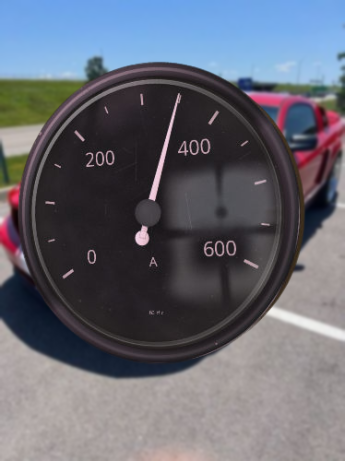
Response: 350A
